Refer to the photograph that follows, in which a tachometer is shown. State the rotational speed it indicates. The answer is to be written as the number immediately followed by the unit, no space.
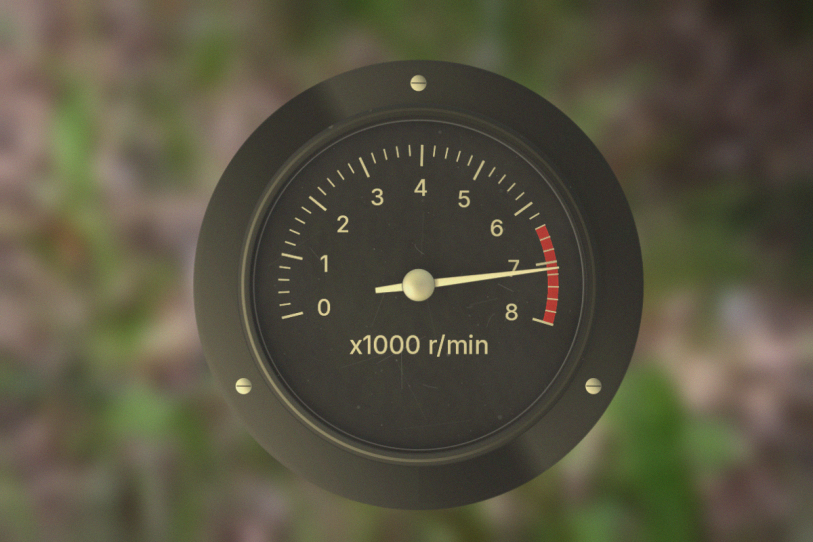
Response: 7100rpm
